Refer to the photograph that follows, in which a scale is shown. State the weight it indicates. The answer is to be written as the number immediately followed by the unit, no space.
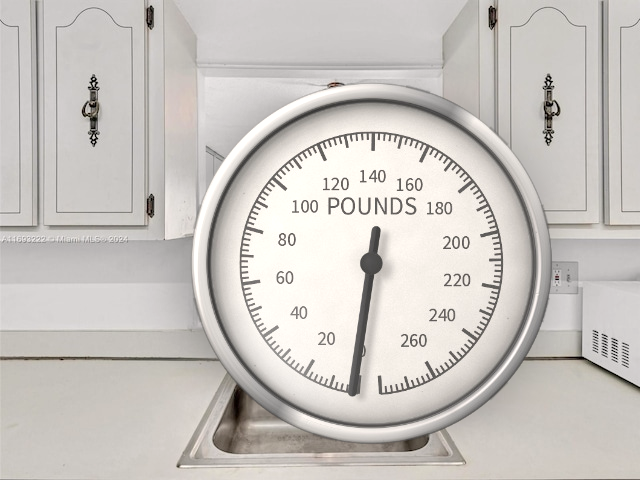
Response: 2lb
